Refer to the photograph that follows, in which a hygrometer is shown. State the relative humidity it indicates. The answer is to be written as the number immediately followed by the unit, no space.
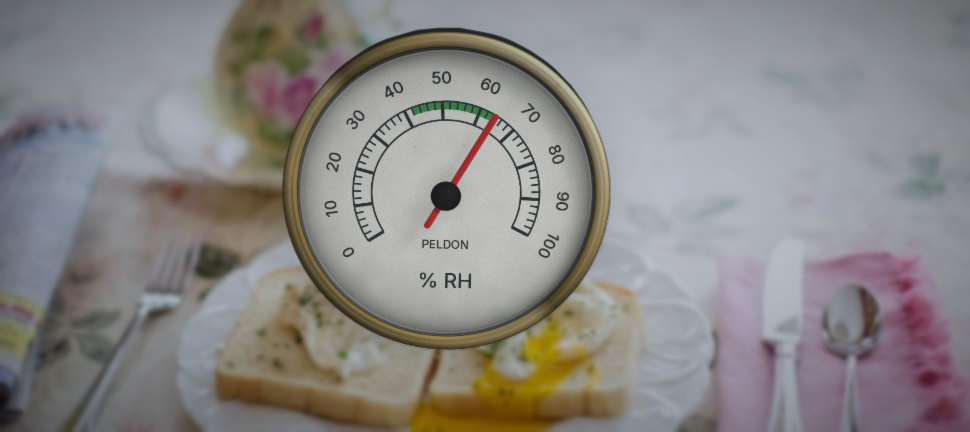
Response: 64%
